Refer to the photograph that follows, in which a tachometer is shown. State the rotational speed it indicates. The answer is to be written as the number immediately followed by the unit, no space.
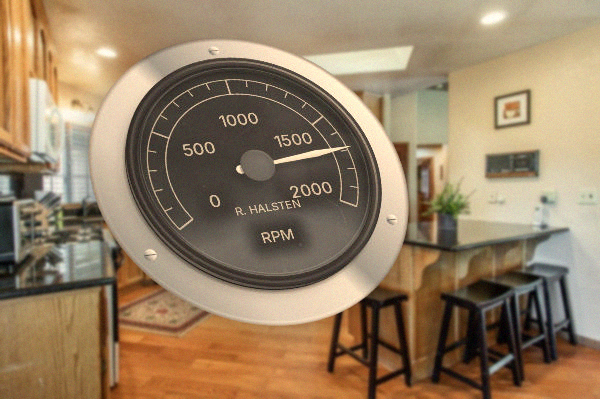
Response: 1700rpm
